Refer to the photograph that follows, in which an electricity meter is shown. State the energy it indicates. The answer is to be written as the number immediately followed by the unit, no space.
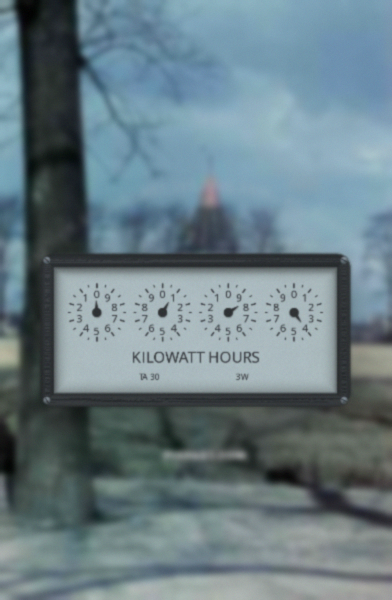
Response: 84kWh
